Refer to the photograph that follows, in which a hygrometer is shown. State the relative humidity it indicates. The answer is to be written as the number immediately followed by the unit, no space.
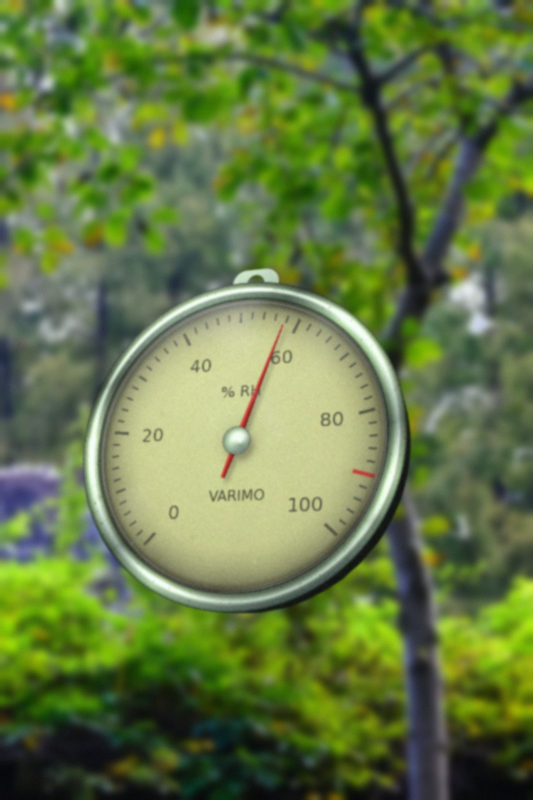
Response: 58%
